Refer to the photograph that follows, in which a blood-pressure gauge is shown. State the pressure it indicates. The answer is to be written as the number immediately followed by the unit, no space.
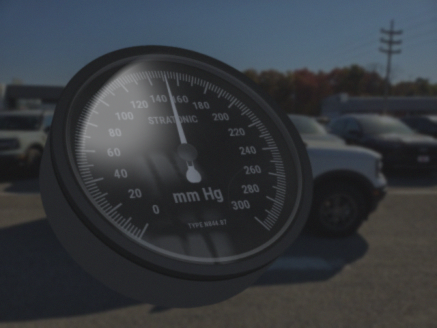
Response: 150mmHg
